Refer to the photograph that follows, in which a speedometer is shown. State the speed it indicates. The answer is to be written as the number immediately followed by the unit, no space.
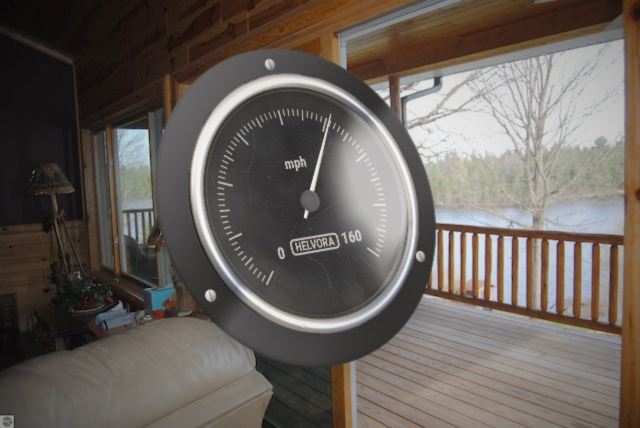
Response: 100mph
